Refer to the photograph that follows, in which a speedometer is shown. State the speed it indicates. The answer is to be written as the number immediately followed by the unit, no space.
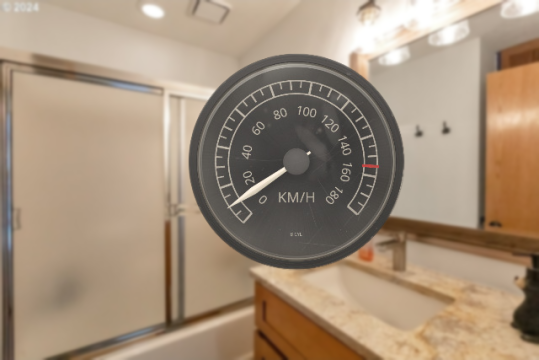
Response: 10km/h
